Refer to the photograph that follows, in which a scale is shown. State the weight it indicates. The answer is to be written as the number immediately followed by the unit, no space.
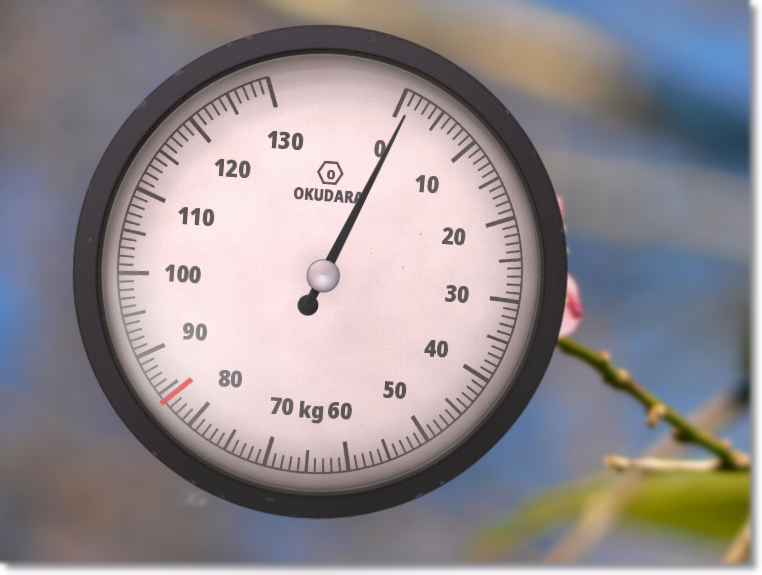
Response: 1kg
